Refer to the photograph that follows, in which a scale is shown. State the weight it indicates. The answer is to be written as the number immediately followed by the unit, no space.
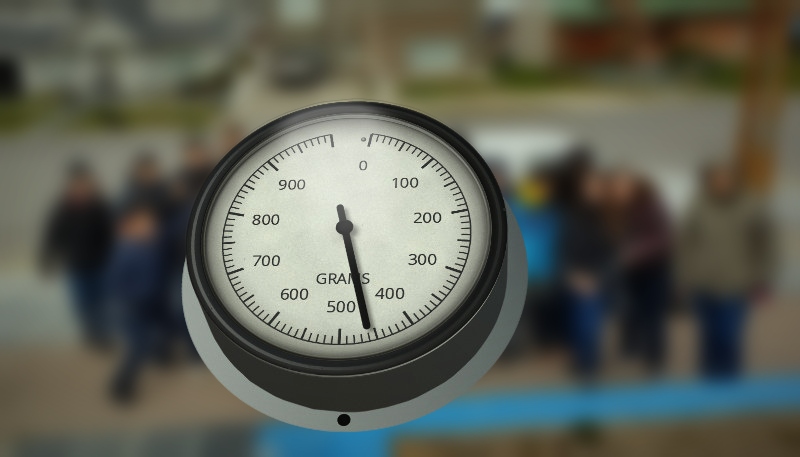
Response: 460g
